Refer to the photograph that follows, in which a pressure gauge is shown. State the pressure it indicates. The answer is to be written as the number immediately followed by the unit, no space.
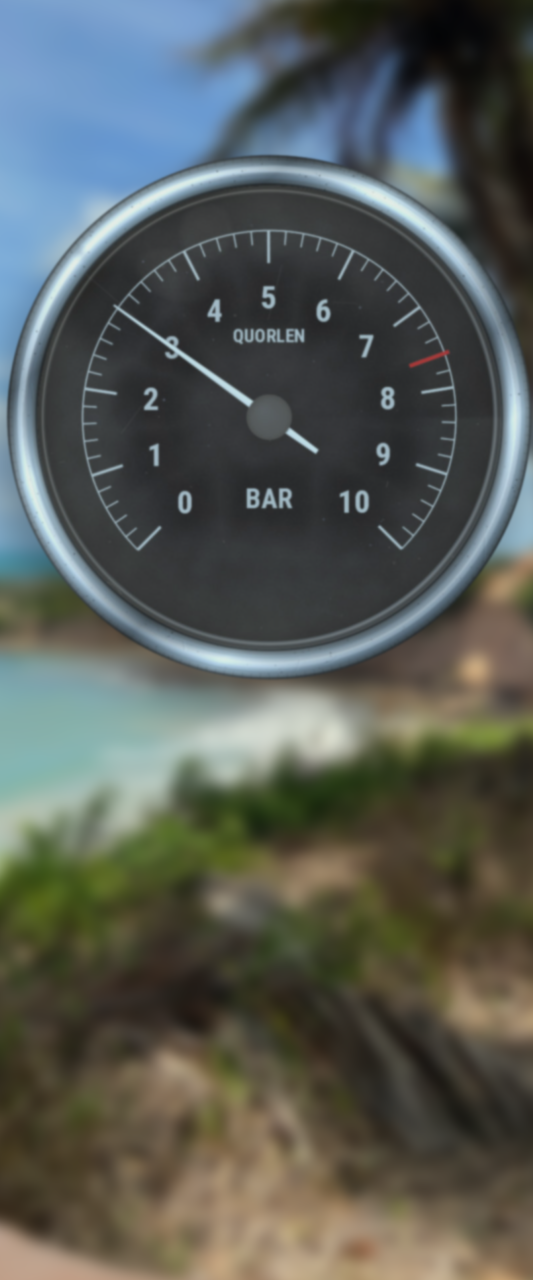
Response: 3bar
